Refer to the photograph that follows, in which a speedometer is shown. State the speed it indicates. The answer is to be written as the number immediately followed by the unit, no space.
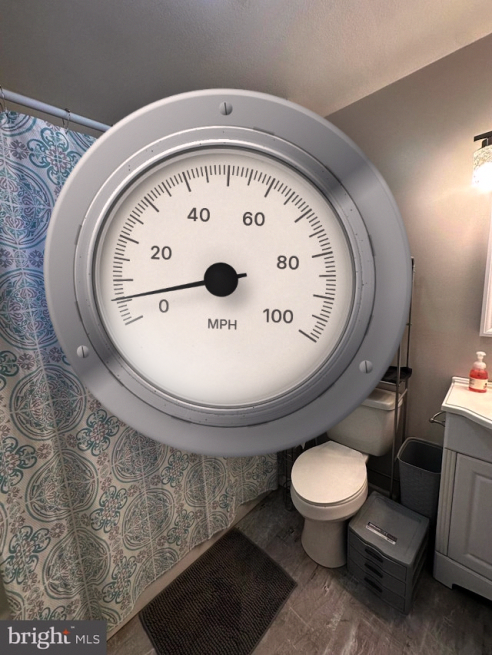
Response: 6mph
